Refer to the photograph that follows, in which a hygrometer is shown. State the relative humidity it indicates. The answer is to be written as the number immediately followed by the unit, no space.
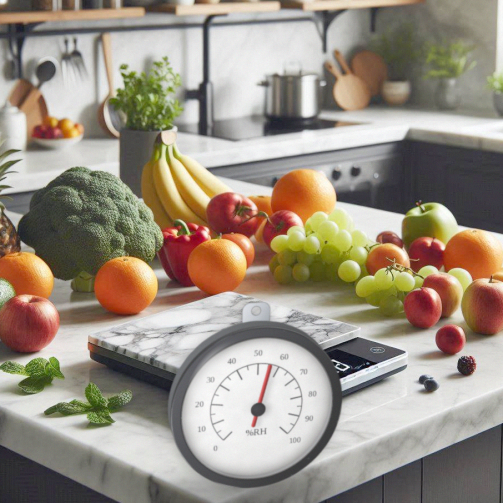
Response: 55%
